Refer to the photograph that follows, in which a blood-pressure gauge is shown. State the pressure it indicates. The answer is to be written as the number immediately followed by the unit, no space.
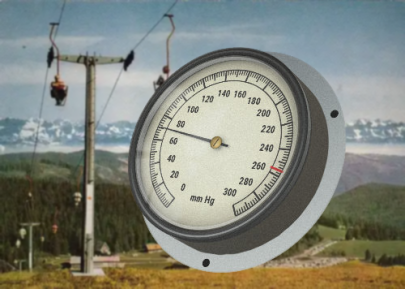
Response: 70mmHg
